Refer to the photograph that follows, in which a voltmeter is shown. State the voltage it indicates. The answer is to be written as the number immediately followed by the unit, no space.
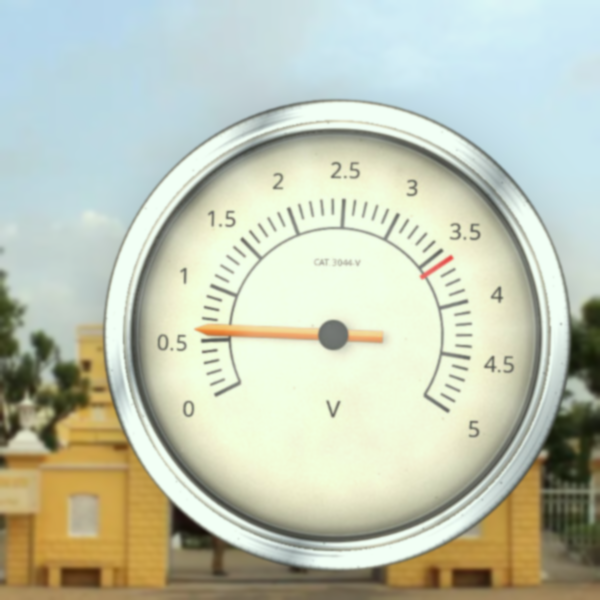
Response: 0.6V
